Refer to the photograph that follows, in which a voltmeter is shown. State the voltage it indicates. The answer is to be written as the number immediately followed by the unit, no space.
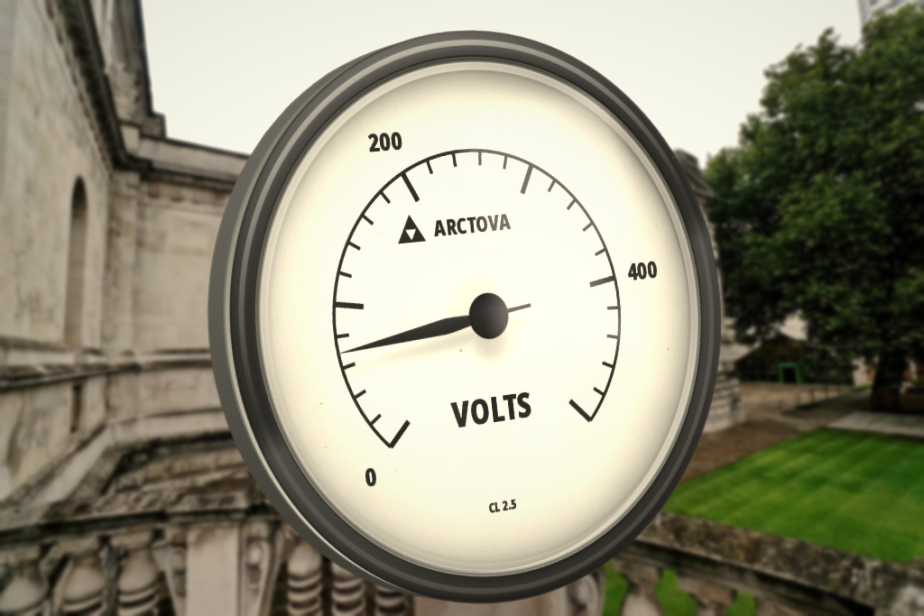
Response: 70V
